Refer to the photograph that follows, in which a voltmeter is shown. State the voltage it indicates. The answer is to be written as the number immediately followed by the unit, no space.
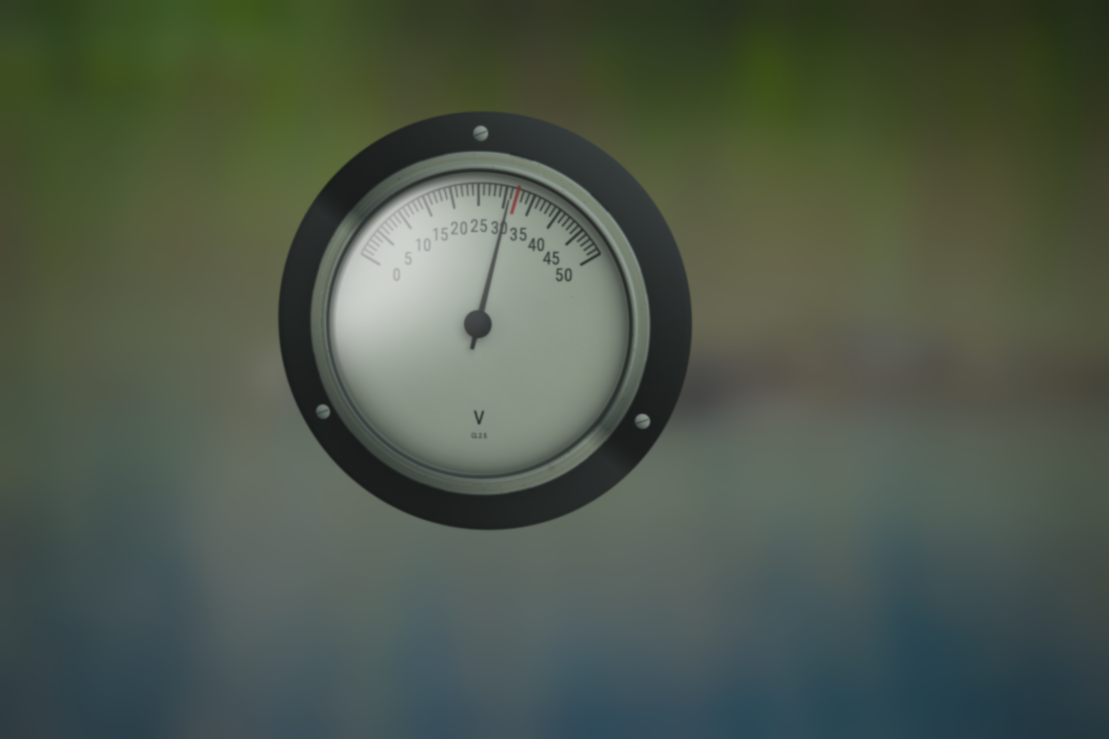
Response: 31V
